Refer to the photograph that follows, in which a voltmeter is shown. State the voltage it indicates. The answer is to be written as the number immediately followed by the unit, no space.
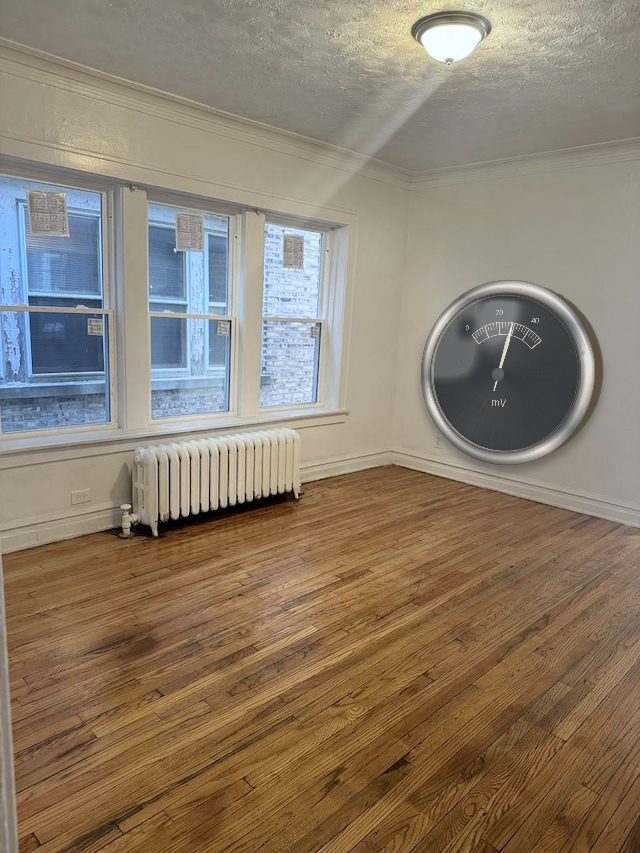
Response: 30mV
